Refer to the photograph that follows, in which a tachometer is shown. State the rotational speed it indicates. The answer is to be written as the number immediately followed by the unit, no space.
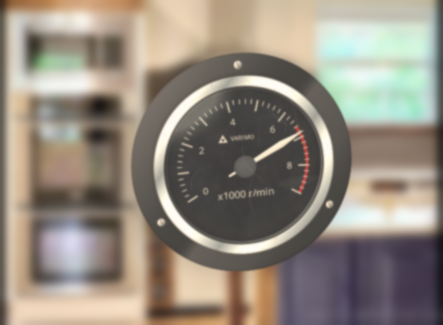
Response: 6800rpm
